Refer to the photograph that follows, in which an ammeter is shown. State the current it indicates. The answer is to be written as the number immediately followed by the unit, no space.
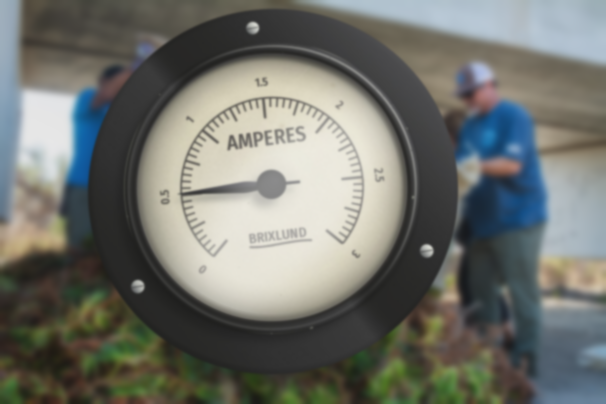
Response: 0.5A
